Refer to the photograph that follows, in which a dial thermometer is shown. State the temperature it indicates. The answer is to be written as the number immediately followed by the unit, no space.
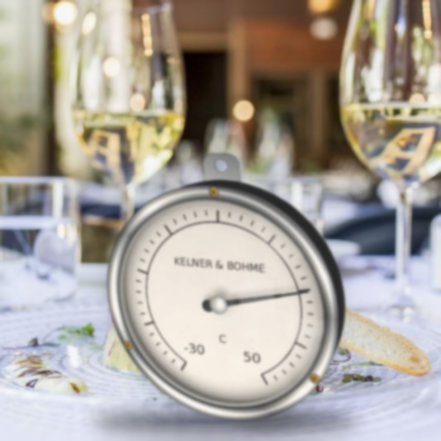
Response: 30°C
